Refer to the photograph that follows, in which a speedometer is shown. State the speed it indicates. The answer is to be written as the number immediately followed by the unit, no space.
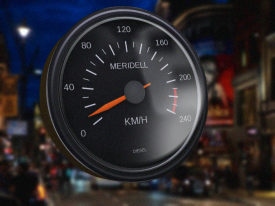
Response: 10km/h
